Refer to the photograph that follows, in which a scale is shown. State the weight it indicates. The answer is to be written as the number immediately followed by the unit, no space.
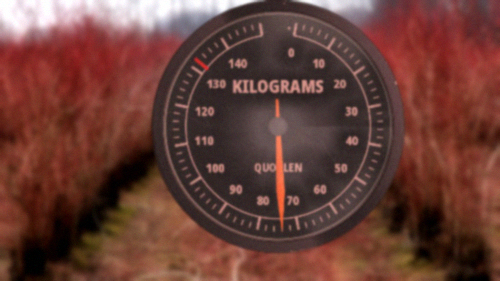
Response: 74kg
